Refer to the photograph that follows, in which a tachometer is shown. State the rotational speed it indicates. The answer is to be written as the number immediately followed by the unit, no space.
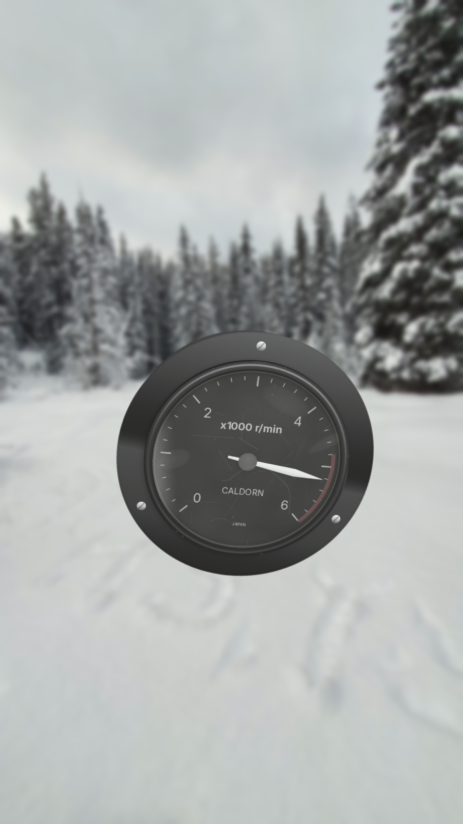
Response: 5200rpm
